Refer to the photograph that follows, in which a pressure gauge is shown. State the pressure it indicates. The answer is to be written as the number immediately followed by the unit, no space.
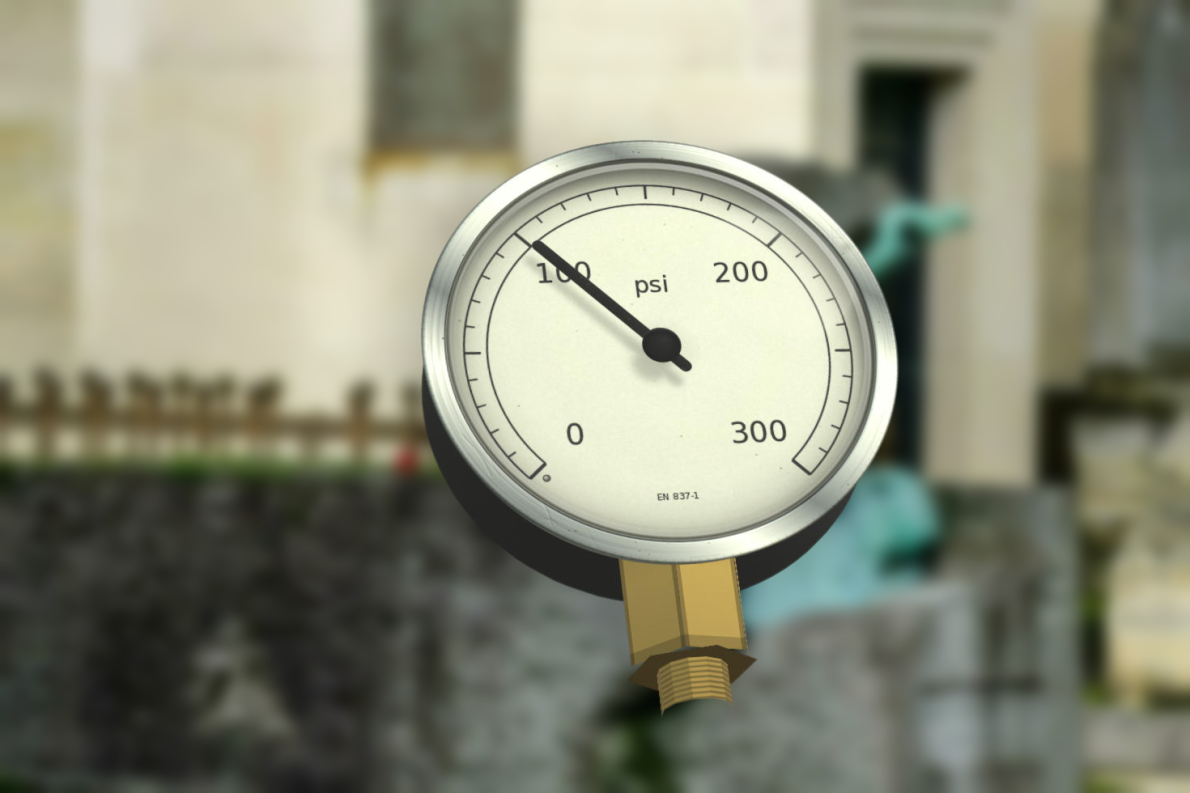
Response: 100psi
